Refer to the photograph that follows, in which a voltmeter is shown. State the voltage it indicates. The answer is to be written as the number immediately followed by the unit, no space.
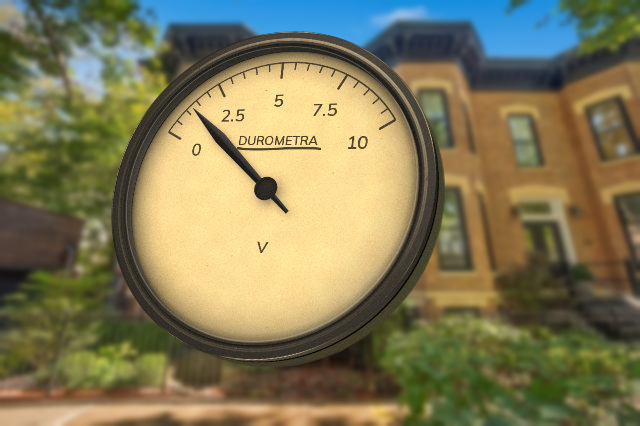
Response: 1.25V
